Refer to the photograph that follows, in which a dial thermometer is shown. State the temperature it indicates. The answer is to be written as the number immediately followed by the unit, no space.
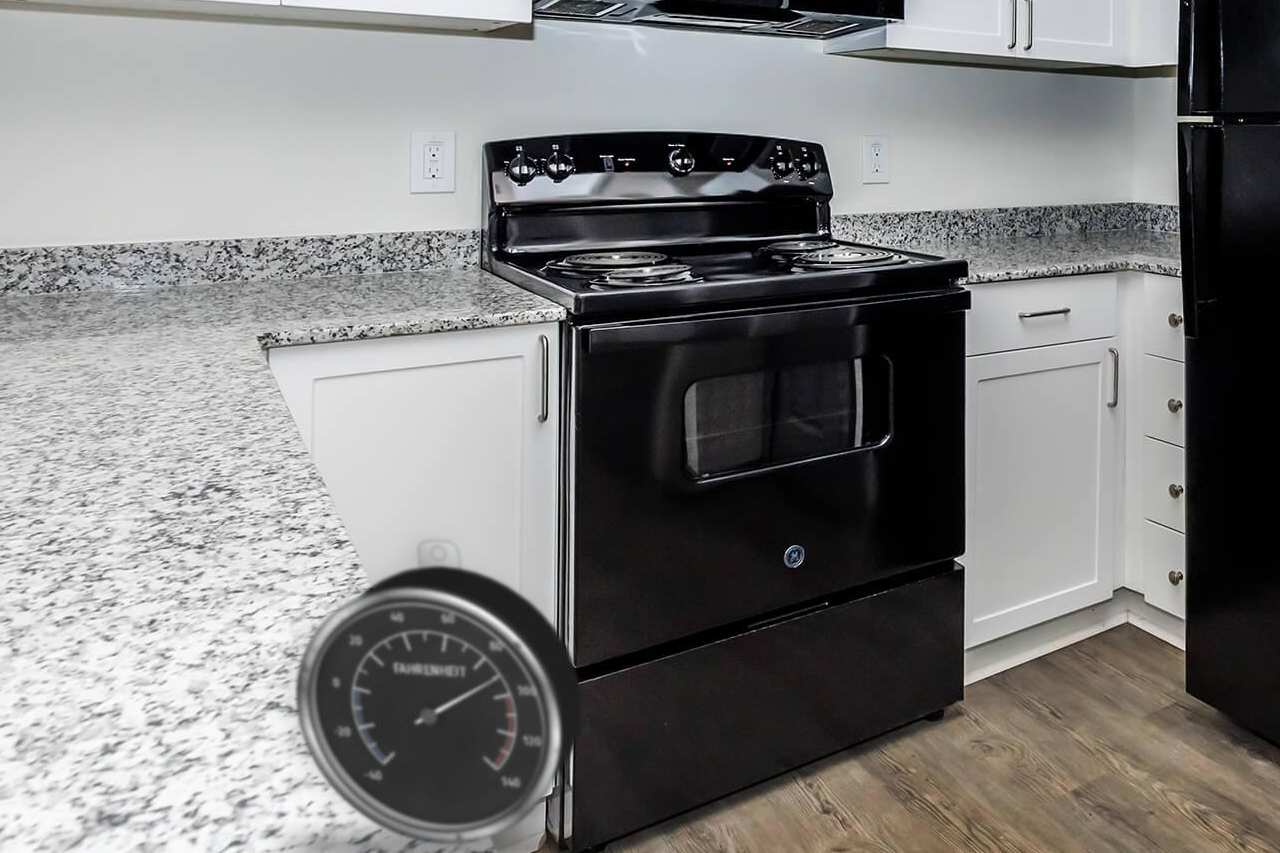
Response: 90°F
